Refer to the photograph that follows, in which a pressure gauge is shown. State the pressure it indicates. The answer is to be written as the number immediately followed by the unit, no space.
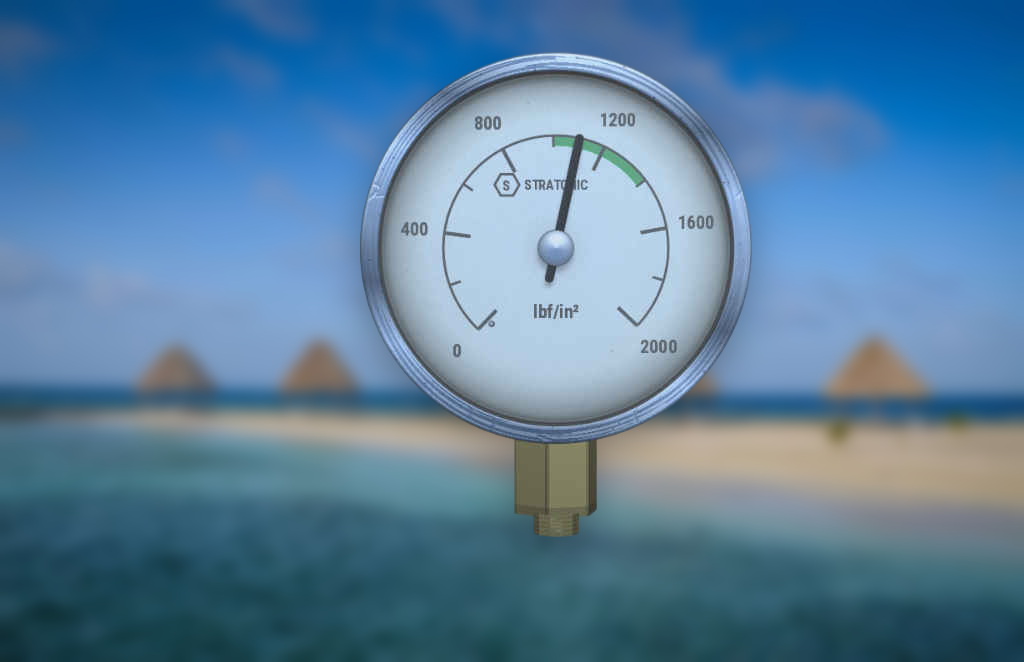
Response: 1100psi
